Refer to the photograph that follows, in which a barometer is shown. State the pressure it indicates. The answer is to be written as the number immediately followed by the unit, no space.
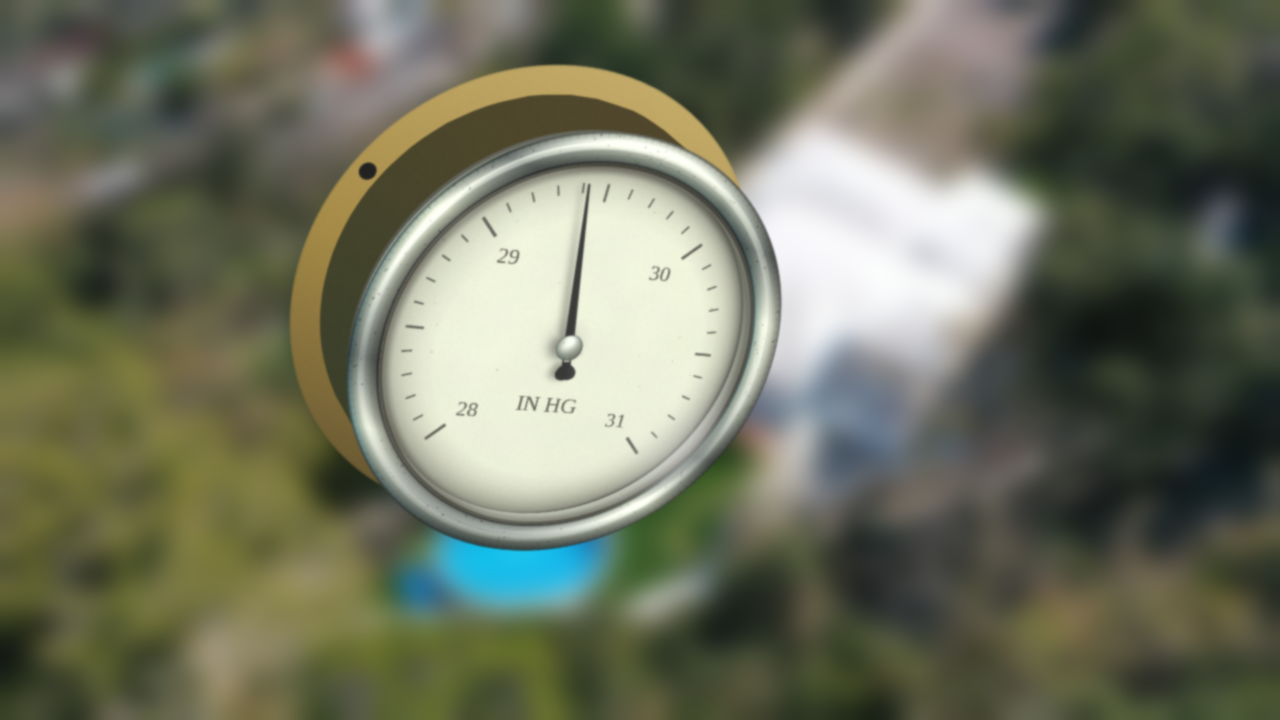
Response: 29.4inHg
